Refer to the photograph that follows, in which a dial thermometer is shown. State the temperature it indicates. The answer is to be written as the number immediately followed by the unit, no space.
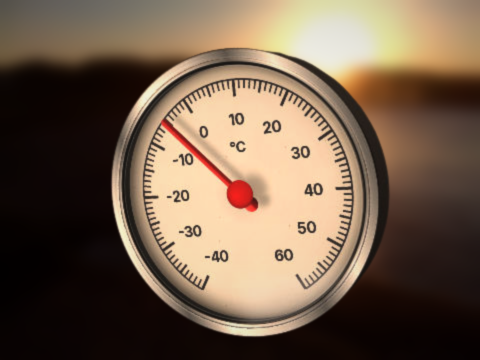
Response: -5°C
